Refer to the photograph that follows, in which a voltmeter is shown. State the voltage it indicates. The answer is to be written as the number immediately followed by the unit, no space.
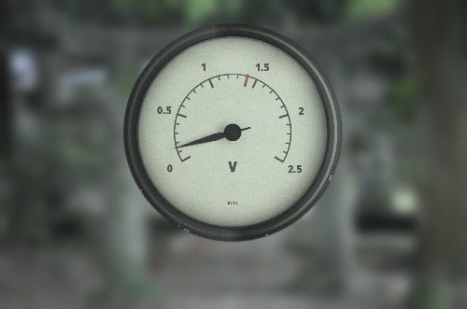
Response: 0.15V
